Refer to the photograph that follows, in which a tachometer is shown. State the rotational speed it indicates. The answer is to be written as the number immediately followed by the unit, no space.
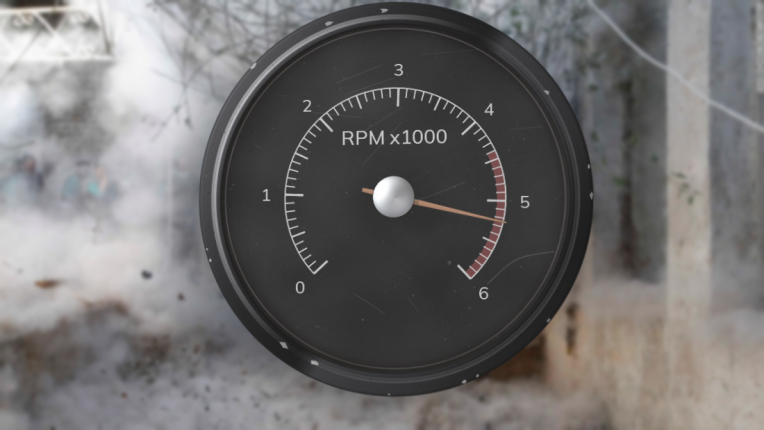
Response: 5250rpm
